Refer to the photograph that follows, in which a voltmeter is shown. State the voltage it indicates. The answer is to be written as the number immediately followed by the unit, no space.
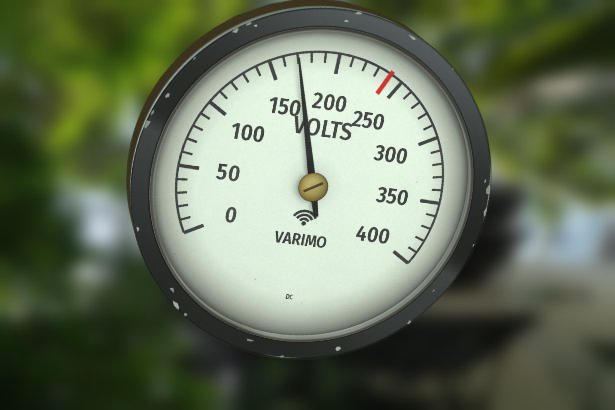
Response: 170V
